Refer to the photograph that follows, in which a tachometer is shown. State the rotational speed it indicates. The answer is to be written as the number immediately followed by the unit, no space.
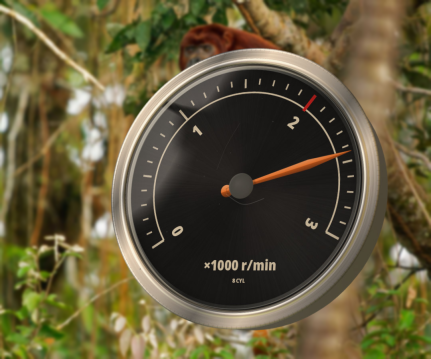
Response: 2450rpm
